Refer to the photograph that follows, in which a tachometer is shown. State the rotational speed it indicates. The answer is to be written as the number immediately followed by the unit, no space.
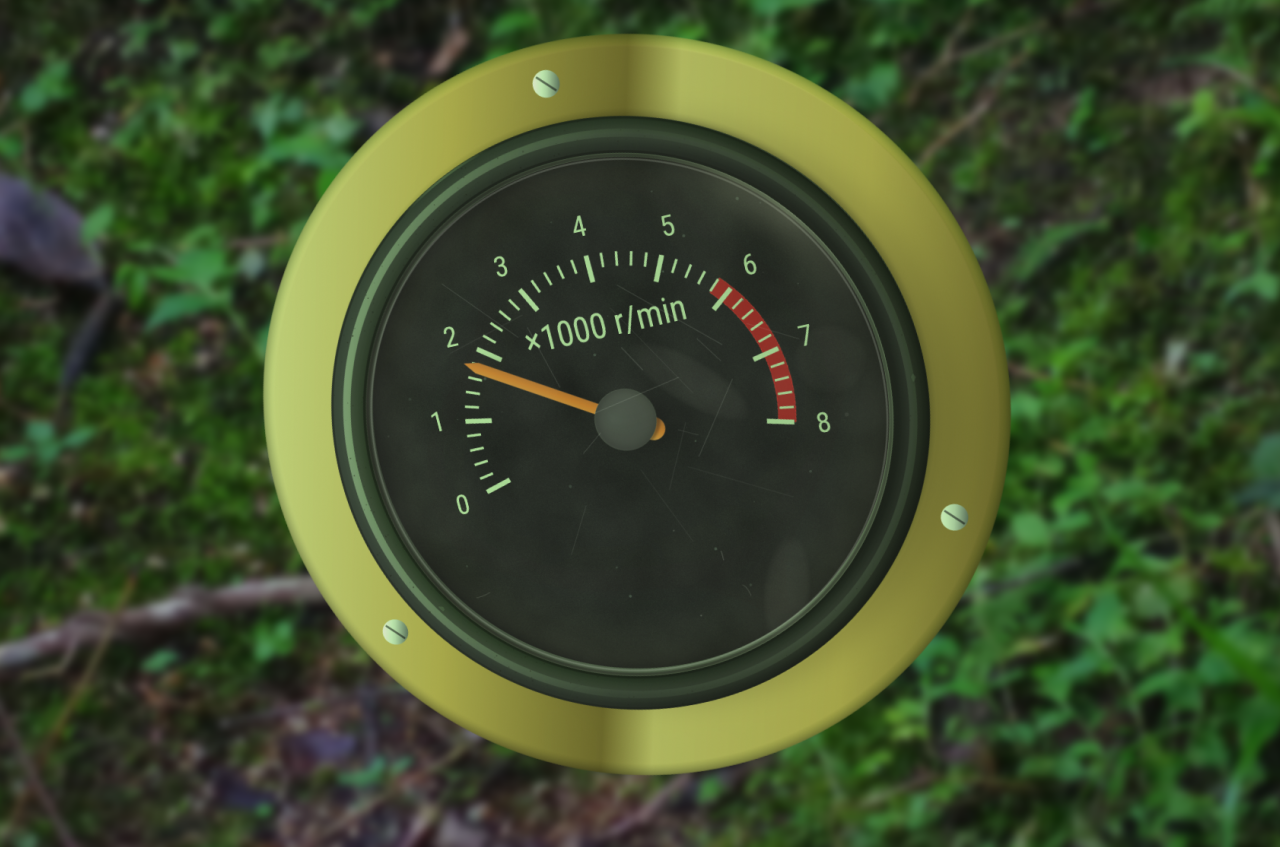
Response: 1800rpm
